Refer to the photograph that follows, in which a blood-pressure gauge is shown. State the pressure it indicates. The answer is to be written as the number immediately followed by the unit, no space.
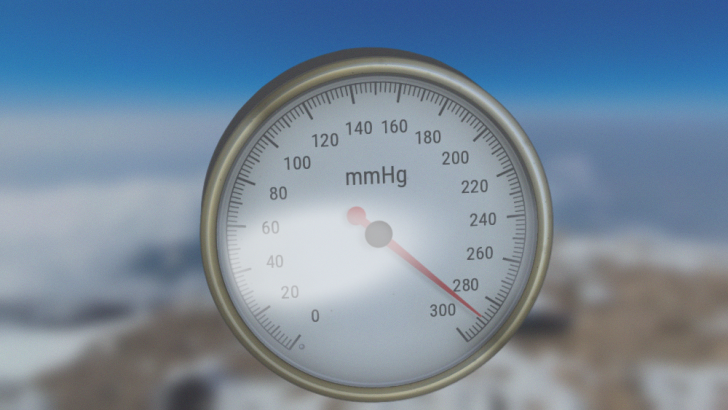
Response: 288mmHg
